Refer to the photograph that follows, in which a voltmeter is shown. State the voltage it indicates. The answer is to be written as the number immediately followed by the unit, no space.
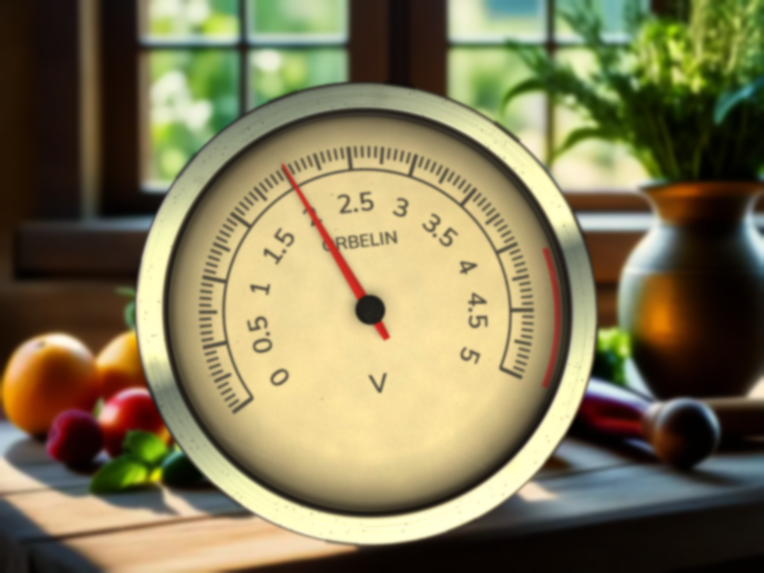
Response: 2V
